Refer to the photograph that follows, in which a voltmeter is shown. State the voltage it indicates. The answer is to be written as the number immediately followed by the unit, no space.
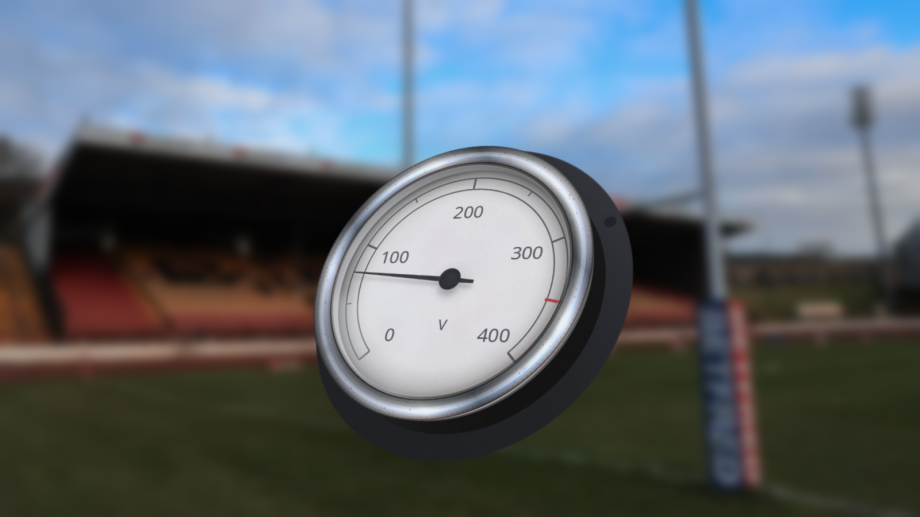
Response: 75V
